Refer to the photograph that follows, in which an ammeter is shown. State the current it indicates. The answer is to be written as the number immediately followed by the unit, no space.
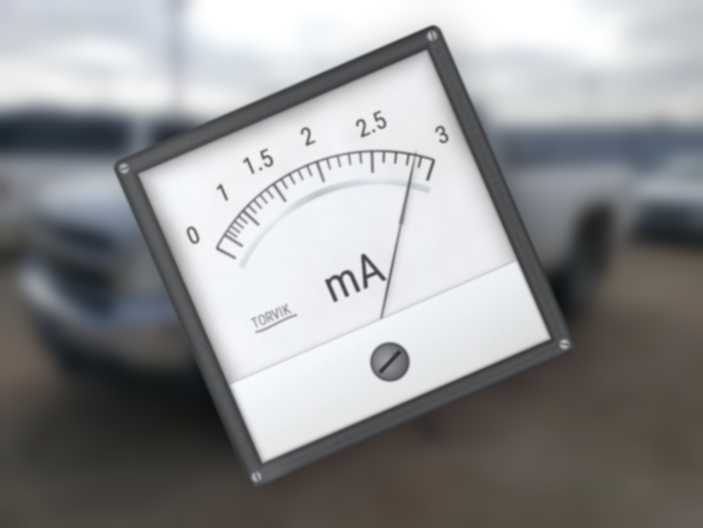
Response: 2.85mA
